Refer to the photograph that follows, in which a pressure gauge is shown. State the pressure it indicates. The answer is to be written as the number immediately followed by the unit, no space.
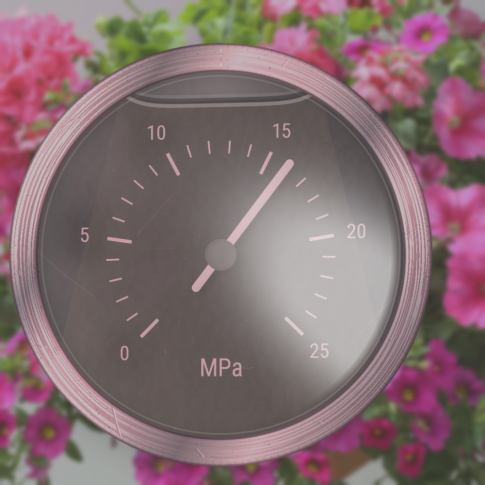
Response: 16MPa
